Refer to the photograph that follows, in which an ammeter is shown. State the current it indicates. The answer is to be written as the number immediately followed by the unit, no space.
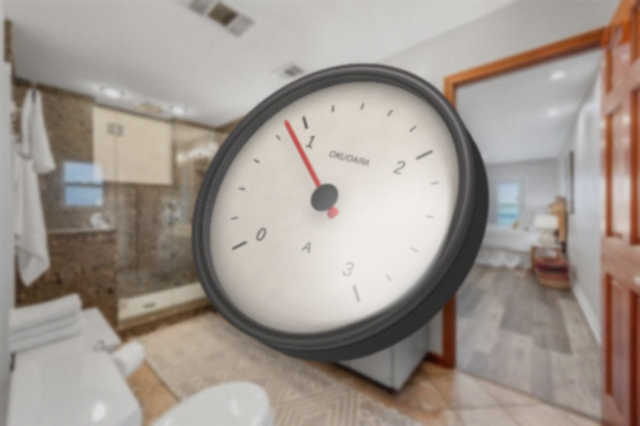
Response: 0.9A
